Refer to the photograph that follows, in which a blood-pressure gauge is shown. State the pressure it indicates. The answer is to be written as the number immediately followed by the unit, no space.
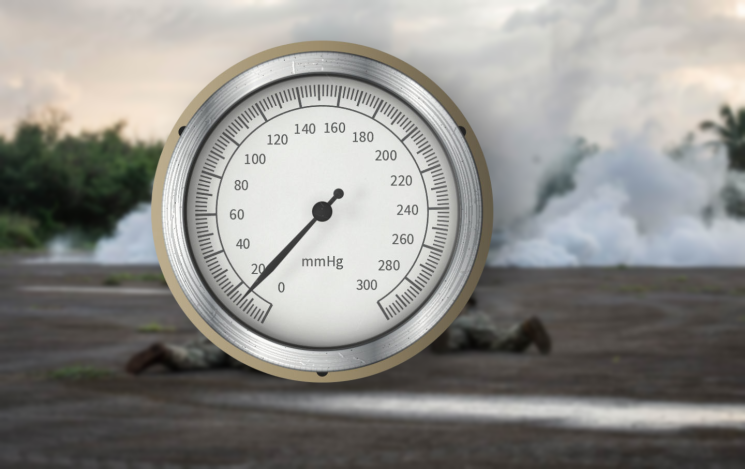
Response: 14mmHg
